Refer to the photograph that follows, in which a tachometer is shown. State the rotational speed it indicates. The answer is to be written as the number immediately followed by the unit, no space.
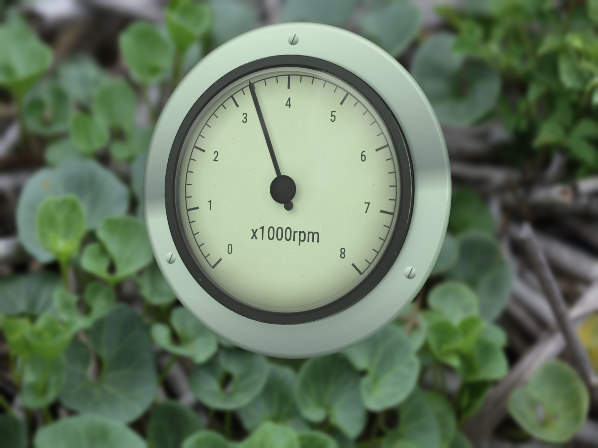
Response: 3400rpm
